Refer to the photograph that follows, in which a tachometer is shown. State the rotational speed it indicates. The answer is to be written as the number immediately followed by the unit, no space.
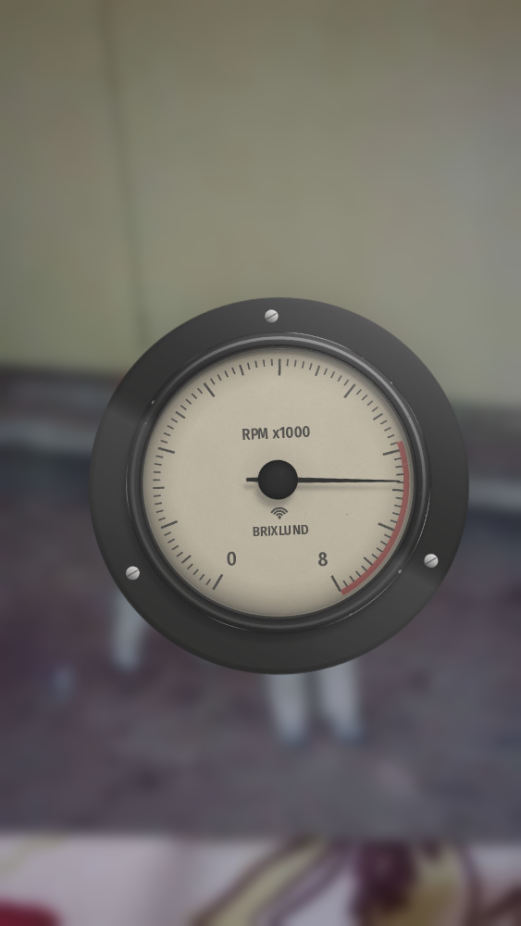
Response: 6400rpm
